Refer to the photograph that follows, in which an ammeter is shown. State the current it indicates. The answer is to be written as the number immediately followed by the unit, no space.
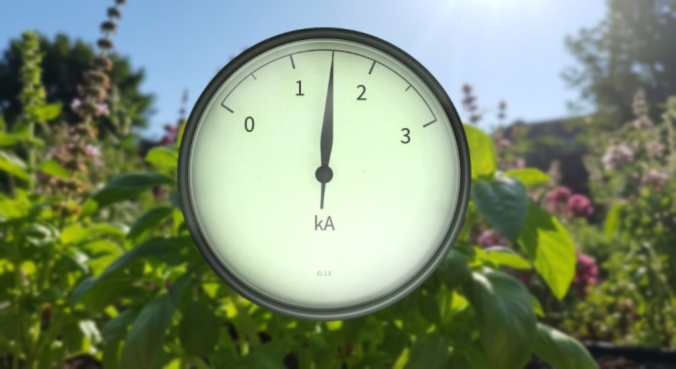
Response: 1.5kA
